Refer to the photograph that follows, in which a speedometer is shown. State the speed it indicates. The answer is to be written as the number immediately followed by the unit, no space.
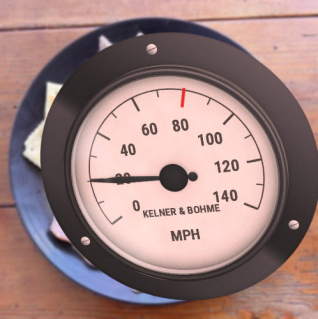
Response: 20mph
